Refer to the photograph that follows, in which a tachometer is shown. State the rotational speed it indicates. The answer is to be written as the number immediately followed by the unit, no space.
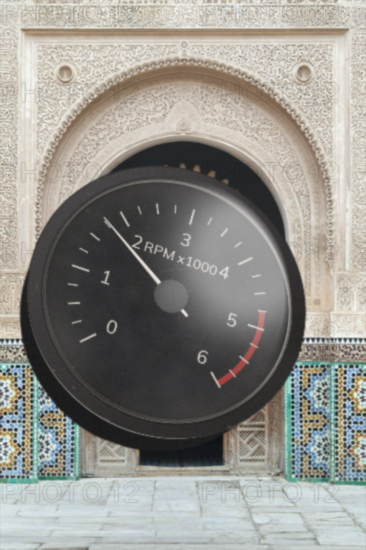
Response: 1750rpm
